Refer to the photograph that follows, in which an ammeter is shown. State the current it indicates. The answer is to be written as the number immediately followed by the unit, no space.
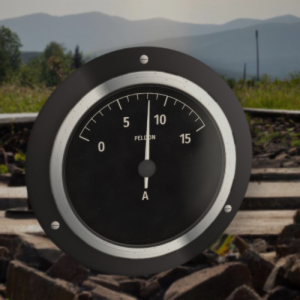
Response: 8A
